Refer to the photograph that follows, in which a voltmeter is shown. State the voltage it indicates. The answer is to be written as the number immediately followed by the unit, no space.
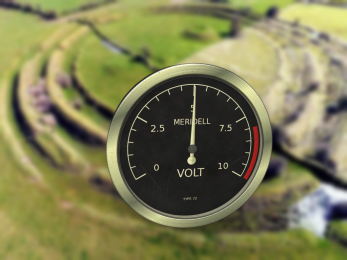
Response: 5V
